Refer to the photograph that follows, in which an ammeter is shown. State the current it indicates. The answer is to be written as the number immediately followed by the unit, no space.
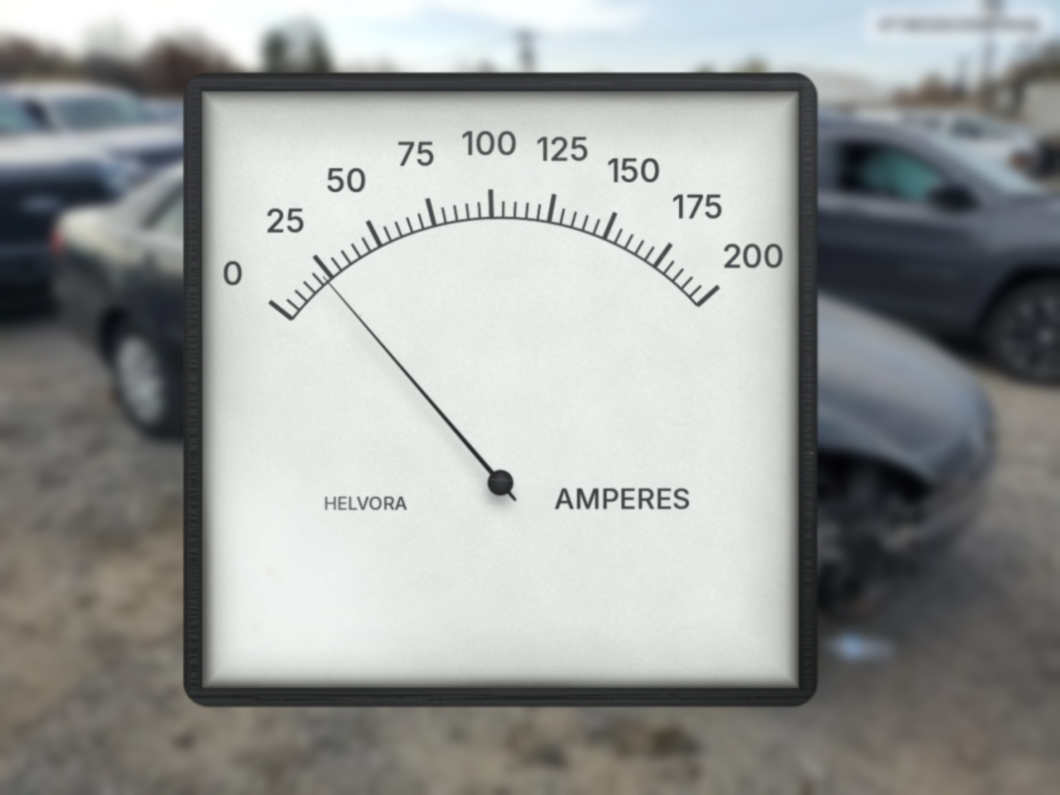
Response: 22.5A
